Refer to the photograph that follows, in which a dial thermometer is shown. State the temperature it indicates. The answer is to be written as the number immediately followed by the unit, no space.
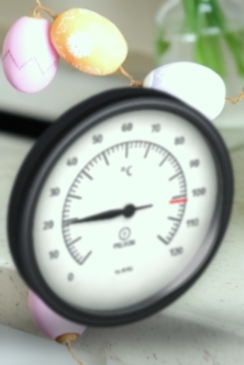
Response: 20°C
